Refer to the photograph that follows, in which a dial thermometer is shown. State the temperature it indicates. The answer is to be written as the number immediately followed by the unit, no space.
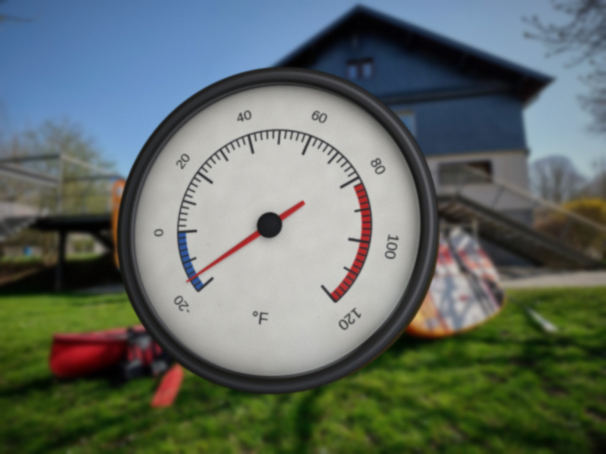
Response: -16°F
